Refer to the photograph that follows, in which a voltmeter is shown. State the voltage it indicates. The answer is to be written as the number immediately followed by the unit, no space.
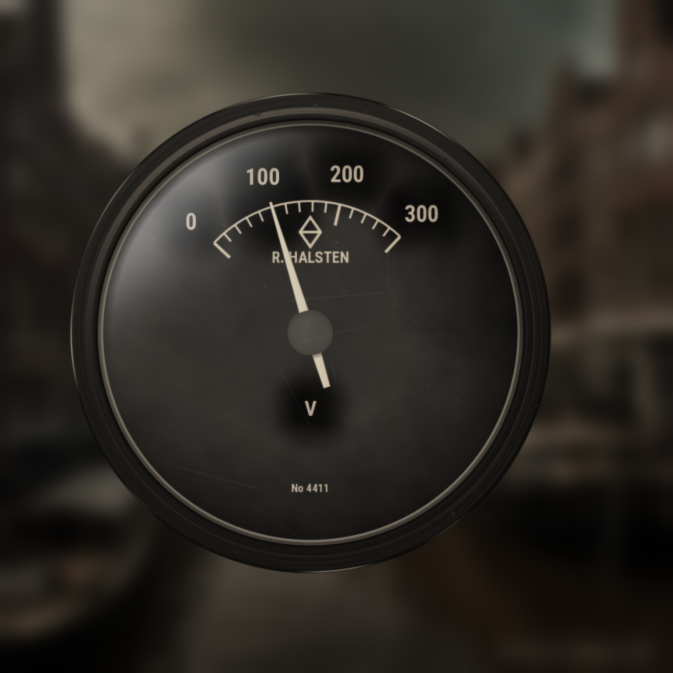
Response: 100V
